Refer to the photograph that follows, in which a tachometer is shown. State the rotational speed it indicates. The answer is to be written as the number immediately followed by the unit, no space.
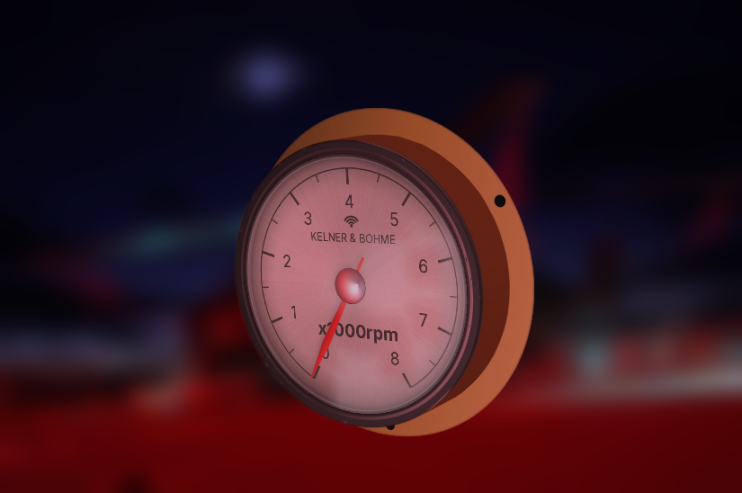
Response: 0rpm
